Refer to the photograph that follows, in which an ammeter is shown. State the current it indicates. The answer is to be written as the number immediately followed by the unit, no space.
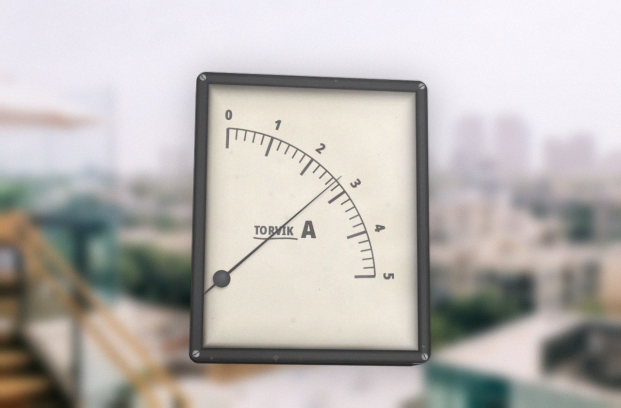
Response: 2.7A
